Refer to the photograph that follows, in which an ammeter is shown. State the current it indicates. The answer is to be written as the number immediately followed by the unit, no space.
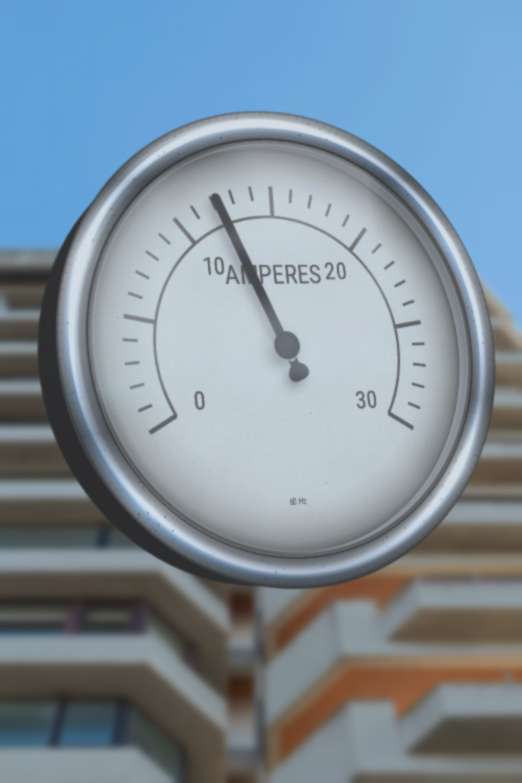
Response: 12A
